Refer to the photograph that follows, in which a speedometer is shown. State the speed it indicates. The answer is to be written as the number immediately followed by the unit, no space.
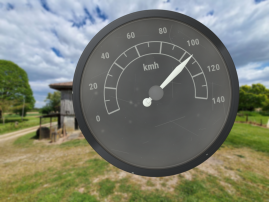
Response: 105km/h
